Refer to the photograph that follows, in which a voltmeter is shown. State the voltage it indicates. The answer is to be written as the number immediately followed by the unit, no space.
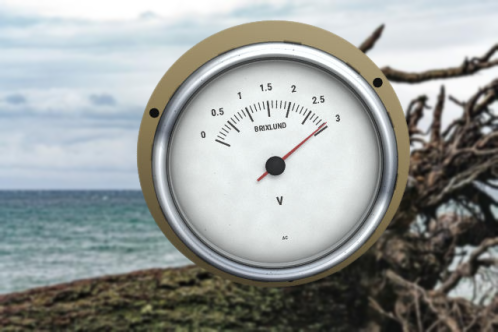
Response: 2.9V
